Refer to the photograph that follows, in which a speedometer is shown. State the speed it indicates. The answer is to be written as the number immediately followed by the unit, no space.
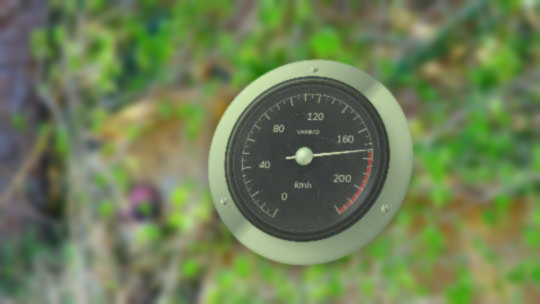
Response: 175km/h
